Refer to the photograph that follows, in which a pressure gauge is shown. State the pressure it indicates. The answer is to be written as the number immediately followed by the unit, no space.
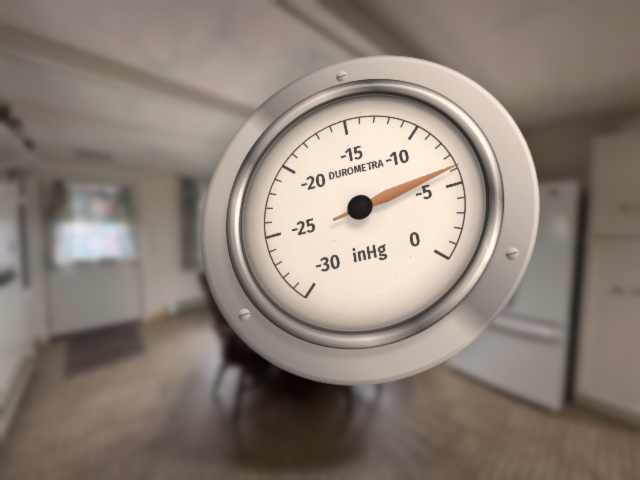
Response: -6inHg
